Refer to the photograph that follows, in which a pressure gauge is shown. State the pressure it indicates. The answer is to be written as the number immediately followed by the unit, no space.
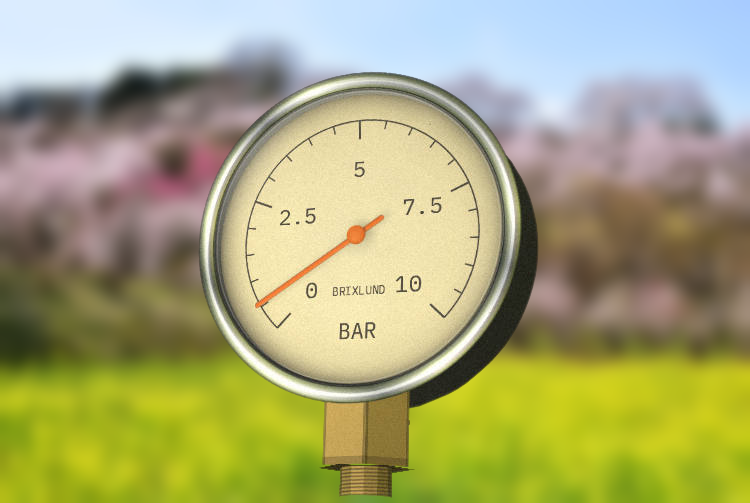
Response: 0.5bar
